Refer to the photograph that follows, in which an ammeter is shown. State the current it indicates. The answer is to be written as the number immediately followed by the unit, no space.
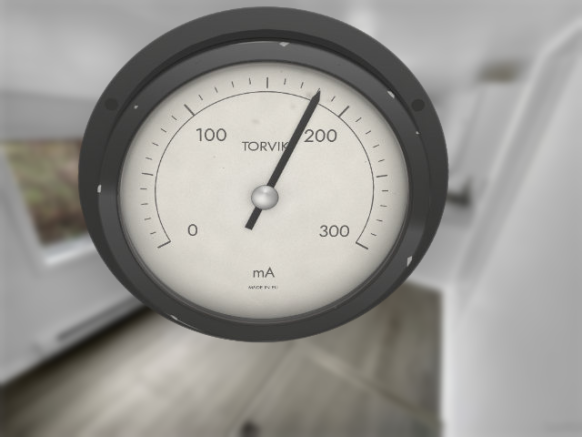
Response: 180mA
